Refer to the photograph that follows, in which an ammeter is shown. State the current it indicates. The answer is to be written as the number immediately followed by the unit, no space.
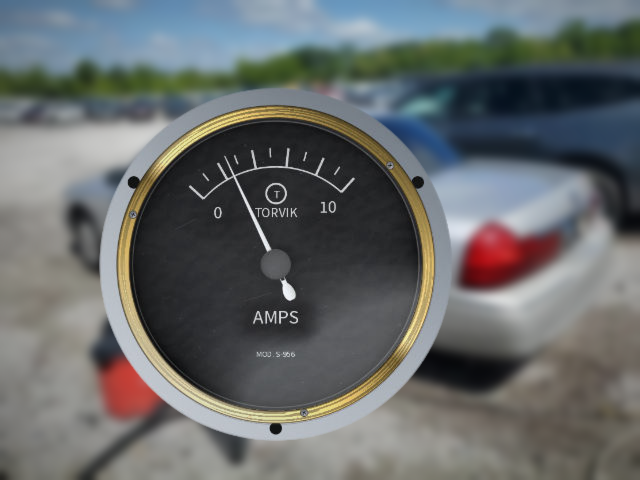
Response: 2.5A
